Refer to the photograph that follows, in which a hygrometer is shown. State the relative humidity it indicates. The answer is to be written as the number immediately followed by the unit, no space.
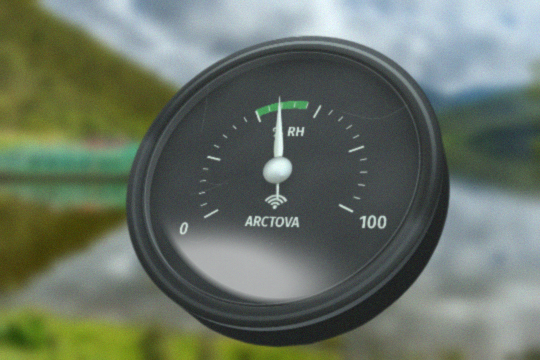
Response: 48%
